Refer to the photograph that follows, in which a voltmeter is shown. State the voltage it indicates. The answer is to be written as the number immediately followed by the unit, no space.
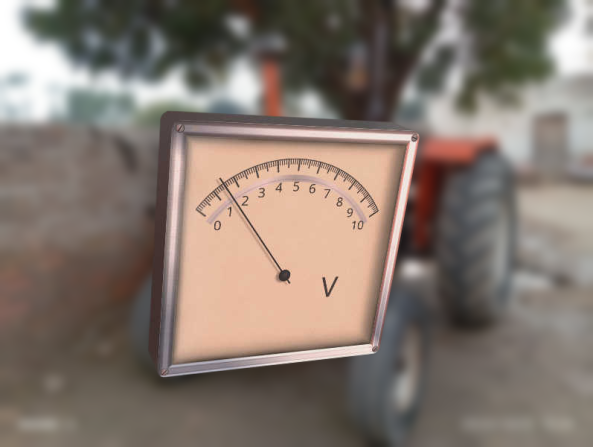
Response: 1.5V
